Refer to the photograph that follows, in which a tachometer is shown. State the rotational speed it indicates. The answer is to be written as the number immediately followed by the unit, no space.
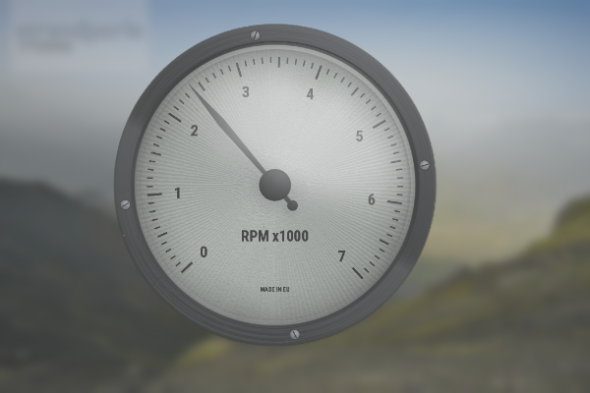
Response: 2400rpm
